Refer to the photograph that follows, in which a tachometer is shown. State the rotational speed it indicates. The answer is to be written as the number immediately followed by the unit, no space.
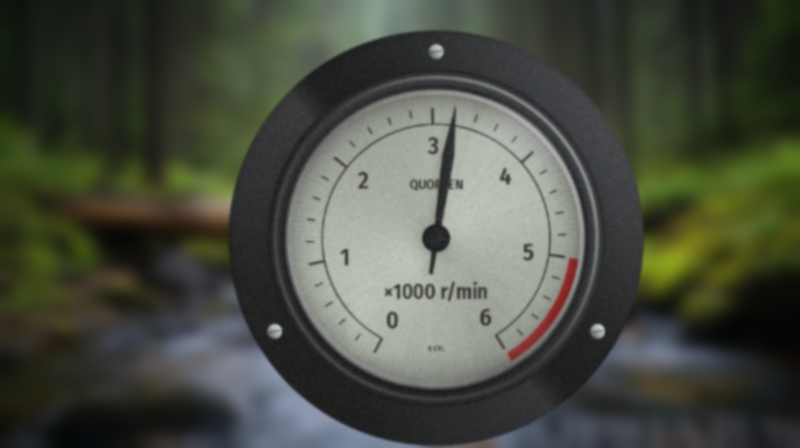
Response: 3200rpm
